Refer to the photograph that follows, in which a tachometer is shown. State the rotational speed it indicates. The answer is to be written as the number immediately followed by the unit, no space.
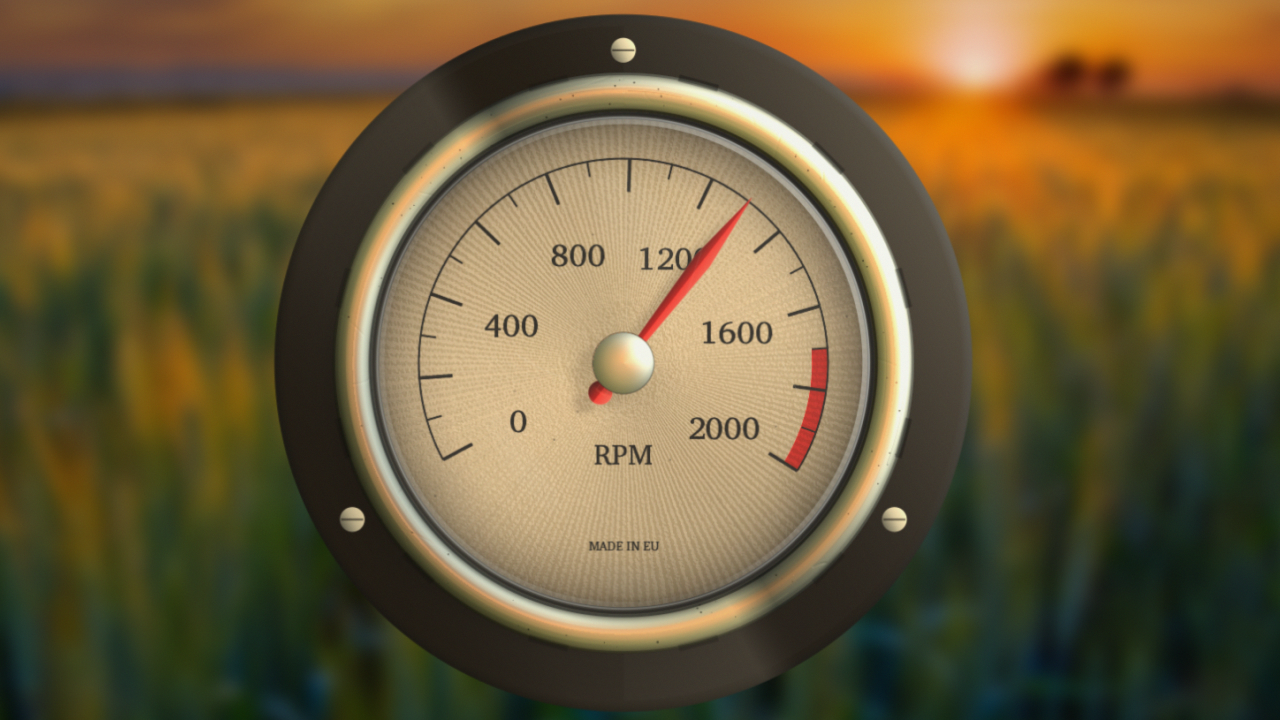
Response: 1300rpm
